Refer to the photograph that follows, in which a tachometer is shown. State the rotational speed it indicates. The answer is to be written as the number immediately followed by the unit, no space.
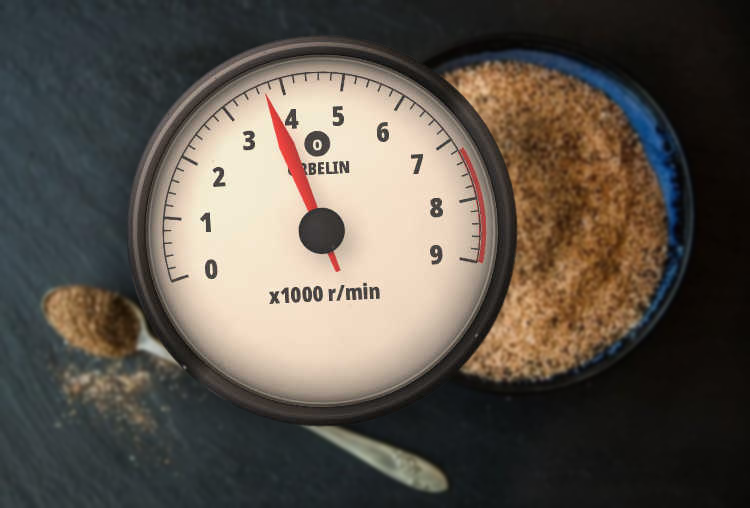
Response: 3700rpm
